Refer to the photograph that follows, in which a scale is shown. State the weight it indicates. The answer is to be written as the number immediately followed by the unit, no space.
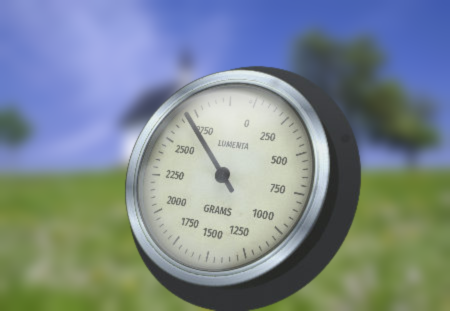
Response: 2700g
